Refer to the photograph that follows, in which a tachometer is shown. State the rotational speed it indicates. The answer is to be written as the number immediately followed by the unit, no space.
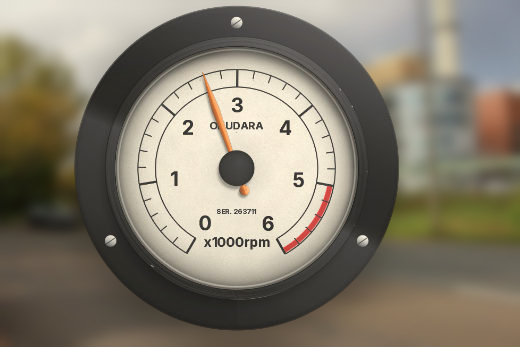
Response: 2600rpm
